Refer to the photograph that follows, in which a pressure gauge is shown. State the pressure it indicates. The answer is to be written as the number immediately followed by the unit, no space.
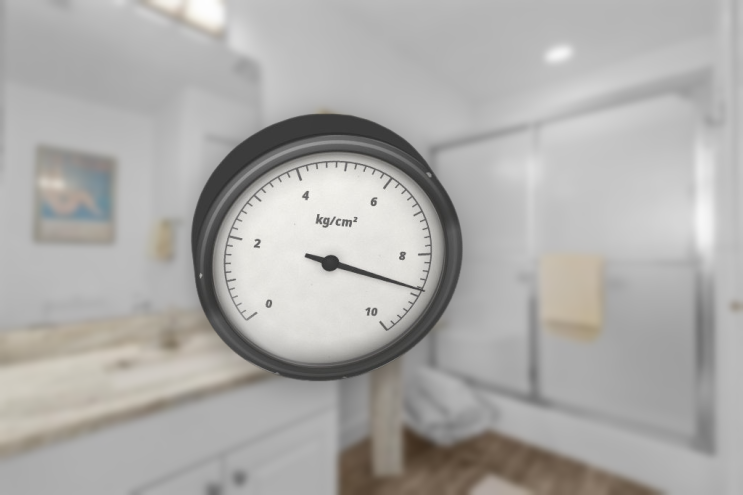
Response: 8.8kg/cm²
